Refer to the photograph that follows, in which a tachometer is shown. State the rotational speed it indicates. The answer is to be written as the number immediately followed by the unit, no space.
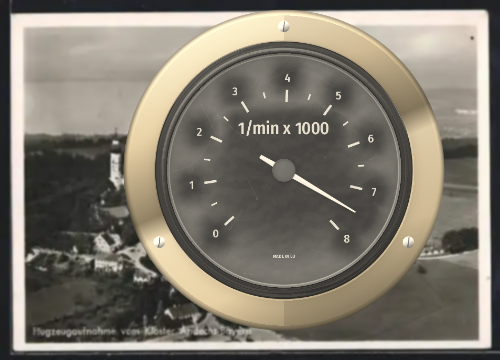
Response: 7500rpm
